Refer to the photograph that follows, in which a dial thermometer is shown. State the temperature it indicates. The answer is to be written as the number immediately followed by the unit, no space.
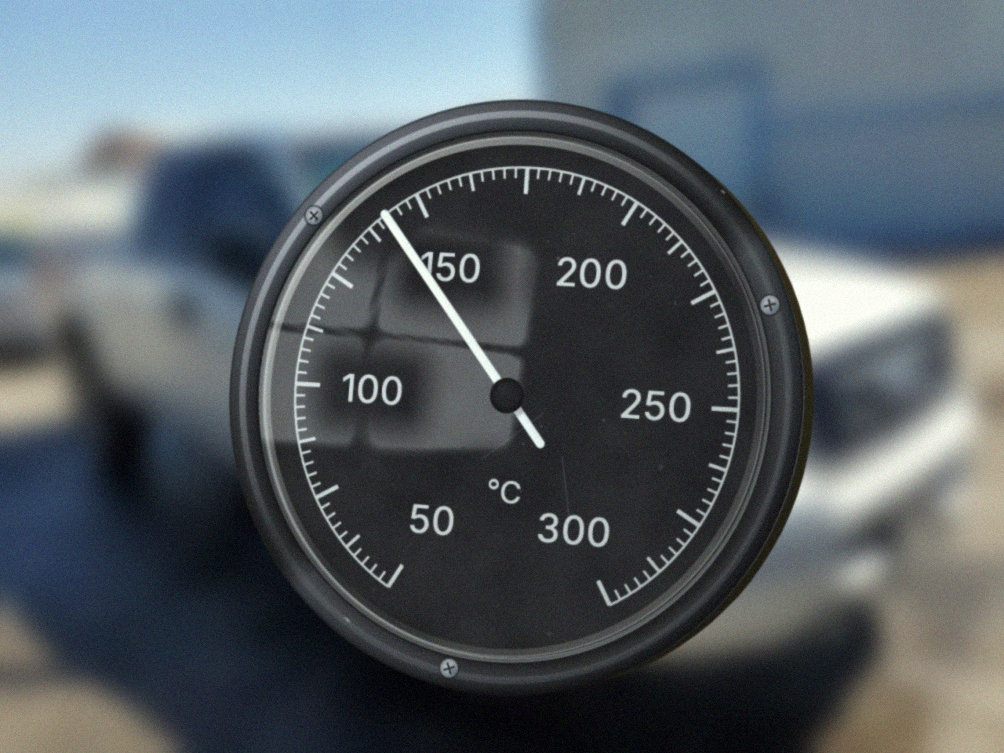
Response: 142.5°C
